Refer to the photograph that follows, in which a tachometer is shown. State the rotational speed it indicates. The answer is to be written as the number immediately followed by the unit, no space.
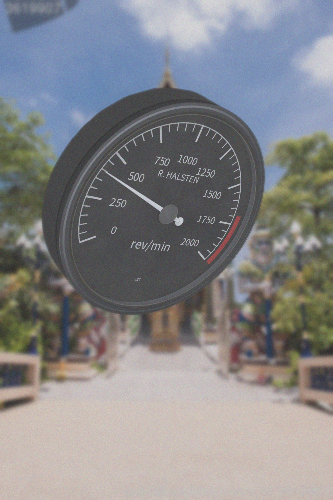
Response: 400rpm
